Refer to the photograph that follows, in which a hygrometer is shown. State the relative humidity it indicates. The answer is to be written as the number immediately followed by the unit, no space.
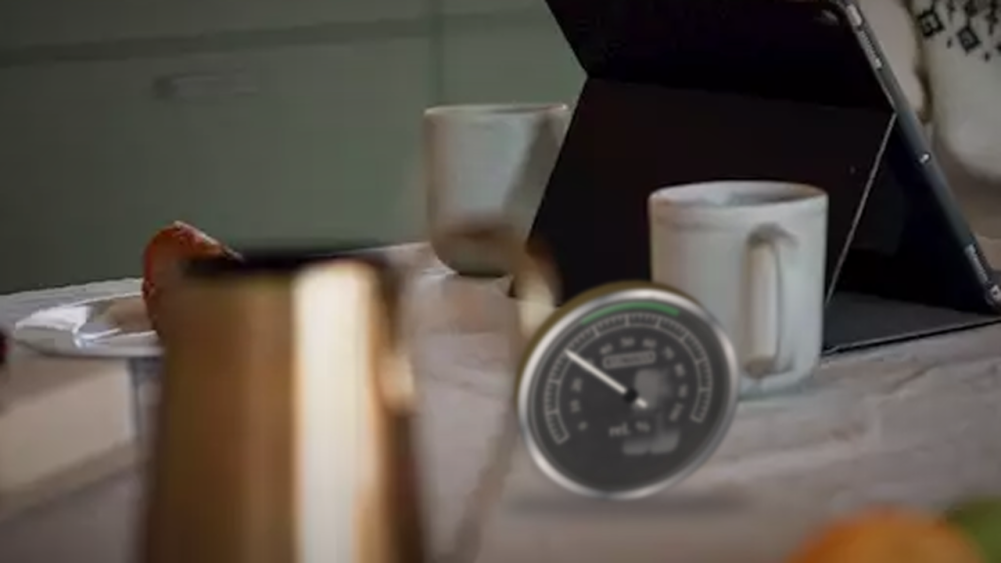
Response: 30%
